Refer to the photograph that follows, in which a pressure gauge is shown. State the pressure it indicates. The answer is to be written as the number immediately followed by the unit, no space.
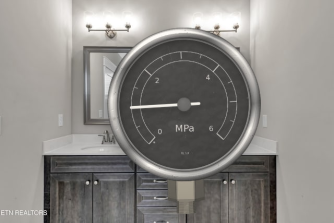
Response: 1MPa
